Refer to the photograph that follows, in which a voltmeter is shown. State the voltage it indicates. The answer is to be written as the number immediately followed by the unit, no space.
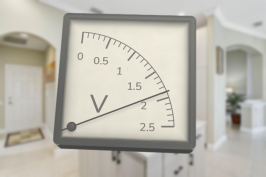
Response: 1.9V
